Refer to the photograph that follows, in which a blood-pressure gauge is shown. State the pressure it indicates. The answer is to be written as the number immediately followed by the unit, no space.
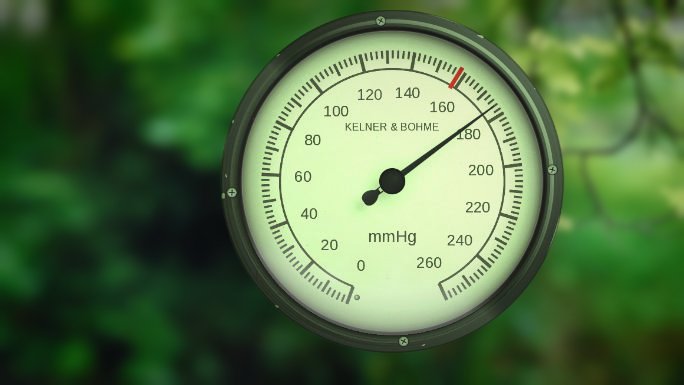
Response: 176mmHg
